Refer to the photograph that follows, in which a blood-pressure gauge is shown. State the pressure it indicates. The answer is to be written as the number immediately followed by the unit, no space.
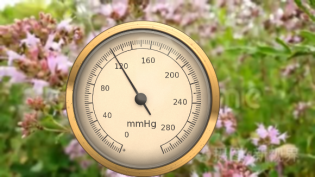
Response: 120mmHg
